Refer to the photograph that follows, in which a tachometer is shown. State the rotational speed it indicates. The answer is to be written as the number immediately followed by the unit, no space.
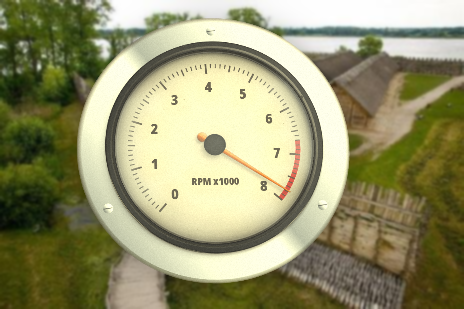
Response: 7800rpm
